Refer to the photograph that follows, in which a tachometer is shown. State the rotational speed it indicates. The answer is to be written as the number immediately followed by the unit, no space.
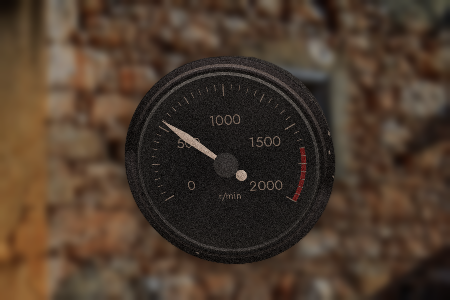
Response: 550rpm
